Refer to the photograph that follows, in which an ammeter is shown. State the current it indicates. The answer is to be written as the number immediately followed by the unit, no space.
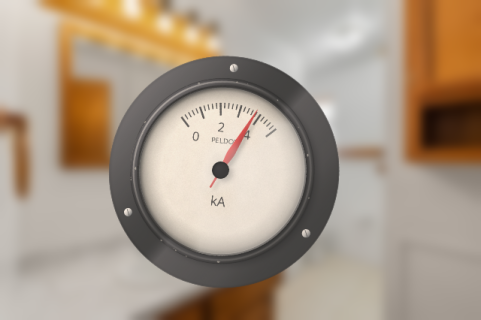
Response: 3.8kA
